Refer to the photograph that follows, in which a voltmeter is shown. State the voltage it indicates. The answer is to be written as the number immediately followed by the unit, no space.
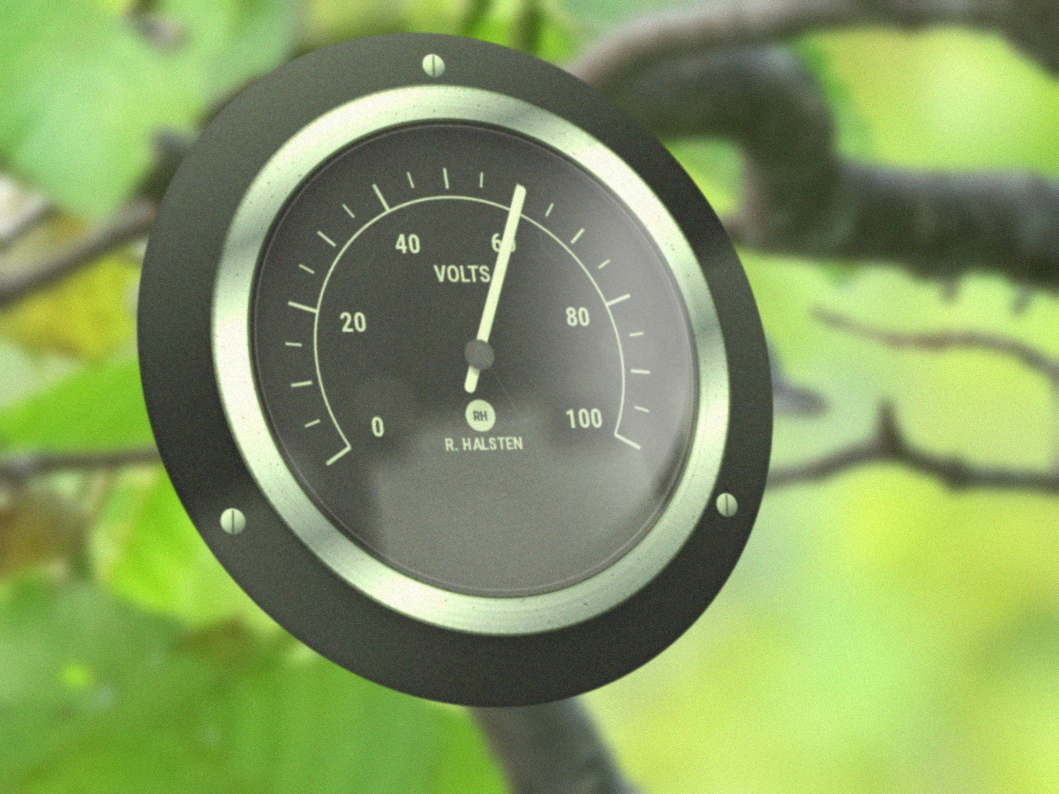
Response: 60V
